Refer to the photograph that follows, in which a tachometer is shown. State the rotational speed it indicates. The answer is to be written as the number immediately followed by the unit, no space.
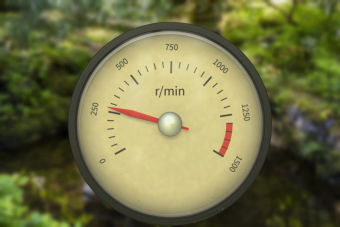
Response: 275rpm
